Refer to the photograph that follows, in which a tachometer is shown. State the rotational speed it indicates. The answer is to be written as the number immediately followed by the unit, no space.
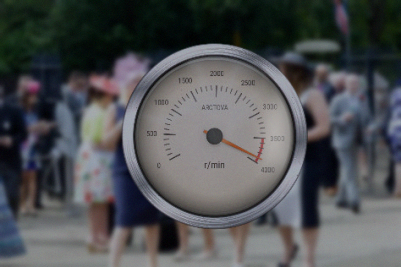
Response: 3900rpm
